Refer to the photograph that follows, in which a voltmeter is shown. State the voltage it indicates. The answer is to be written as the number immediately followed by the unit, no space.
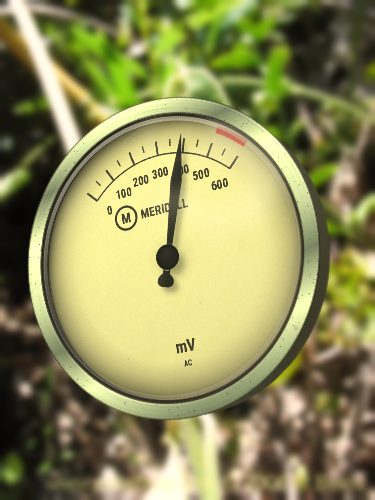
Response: 400mV
